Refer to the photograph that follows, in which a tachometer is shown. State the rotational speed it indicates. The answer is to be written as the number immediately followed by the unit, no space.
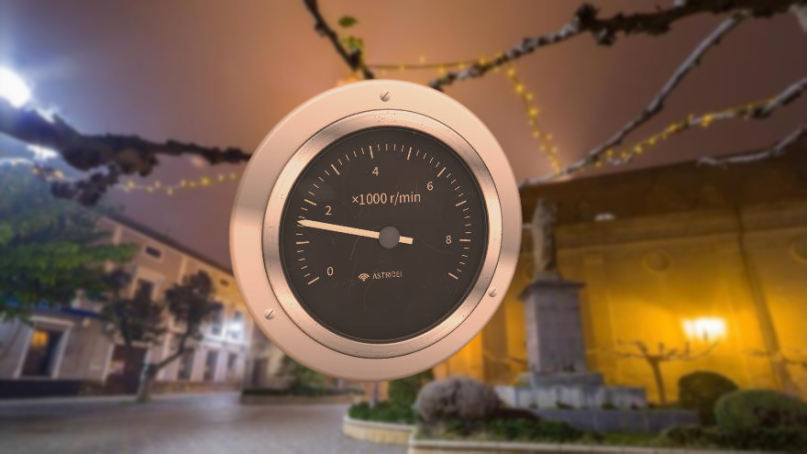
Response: 1500rpm
